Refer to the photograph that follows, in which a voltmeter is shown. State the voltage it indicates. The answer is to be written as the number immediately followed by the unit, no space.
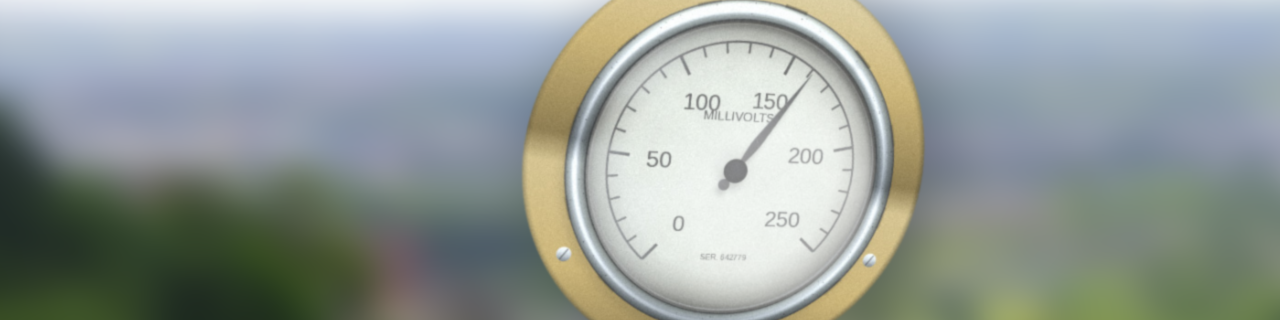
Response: 160mV
